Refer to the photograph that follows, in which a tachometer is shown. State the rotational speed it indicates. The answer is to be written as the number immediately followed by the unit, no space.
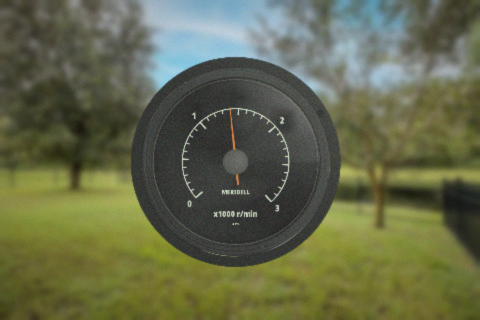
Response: 1400rpm
